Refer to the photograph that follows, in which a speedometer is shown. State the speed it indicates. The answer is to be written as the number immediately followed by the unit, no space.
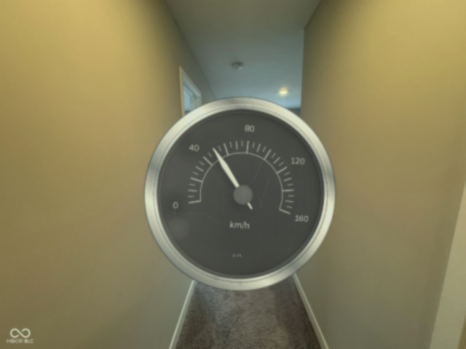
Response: 50km/h
